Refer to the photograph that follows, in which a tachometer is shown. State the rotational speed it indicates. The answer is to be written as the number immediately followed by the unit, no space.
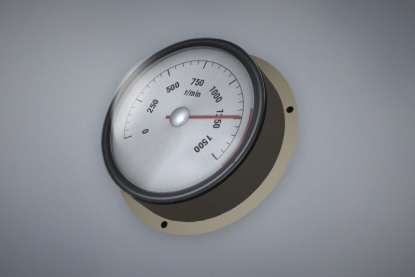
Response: 1250rpm
